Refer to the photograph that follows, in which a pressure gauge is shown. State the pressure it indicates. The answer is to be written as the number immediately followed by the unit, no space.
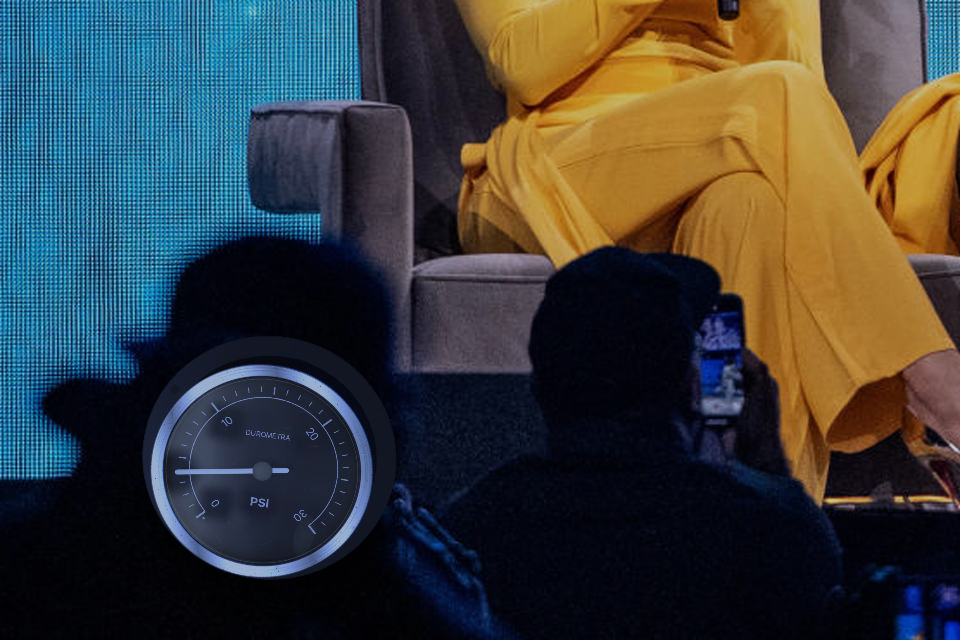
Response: 4psi
